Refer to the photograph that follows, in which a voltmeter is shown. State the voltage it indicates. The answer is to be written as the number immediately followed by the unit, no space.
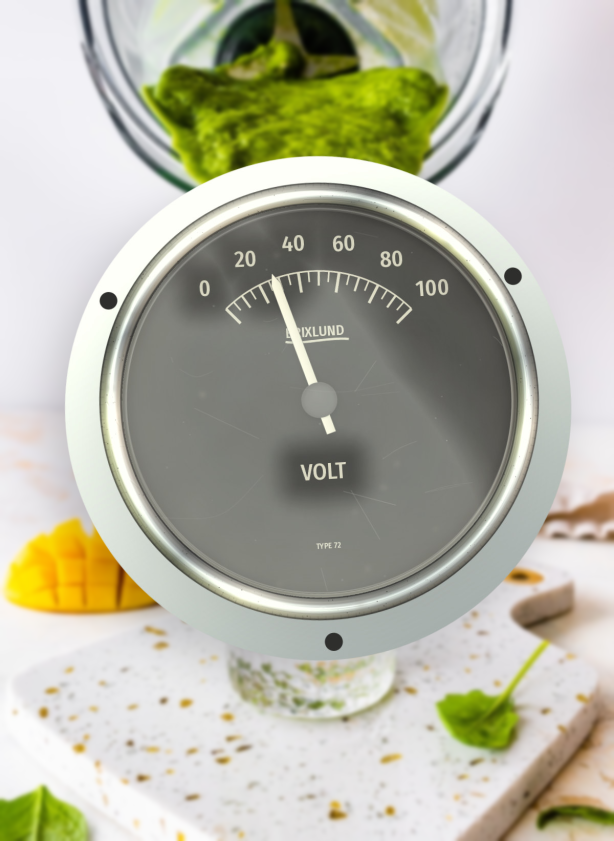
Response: 27.5V
